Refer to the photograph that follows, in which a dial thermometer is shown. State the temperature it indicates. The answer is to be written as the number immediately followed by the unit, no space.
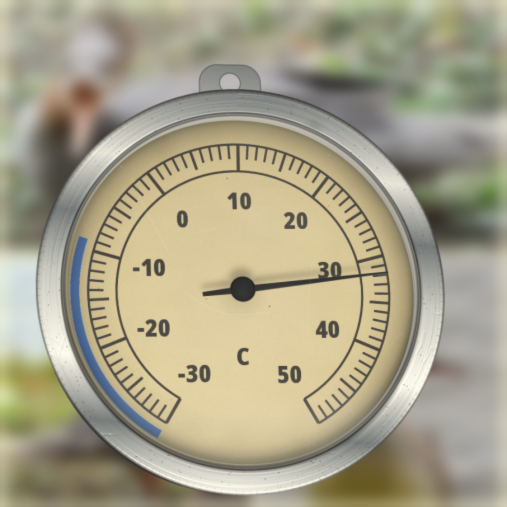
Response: 32°C
